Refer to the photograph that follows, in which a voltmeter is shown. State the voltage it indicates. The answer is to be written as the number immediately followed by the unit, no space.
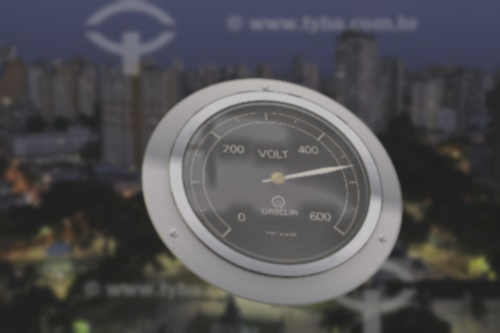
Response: 475V
